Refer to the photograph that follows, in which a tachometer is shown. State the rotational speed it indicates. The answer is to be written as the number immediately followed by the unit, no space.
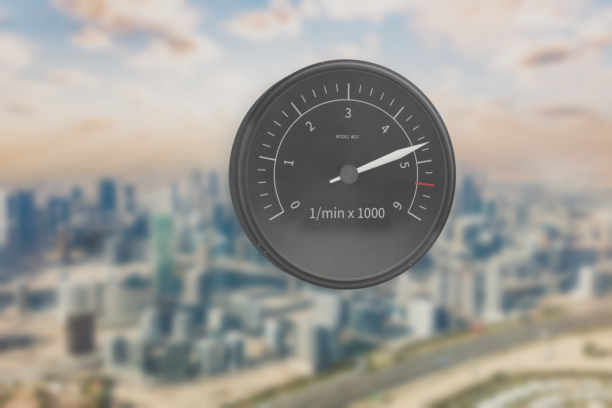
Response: 4700rpm
